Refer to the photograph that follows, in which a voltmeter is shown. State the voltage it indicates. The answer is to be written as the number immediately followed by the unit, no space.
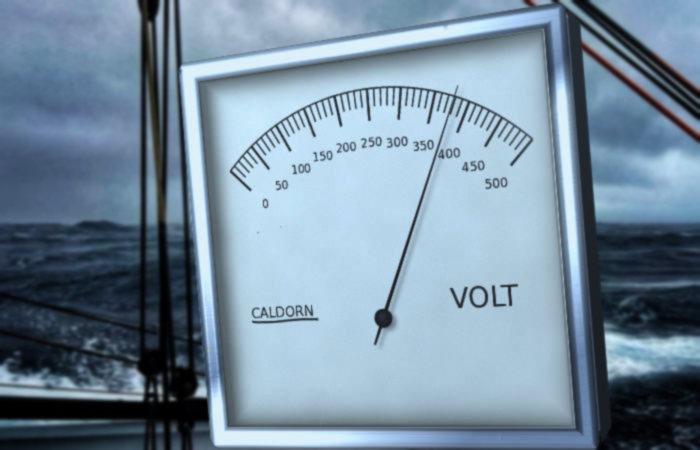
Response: 380V
